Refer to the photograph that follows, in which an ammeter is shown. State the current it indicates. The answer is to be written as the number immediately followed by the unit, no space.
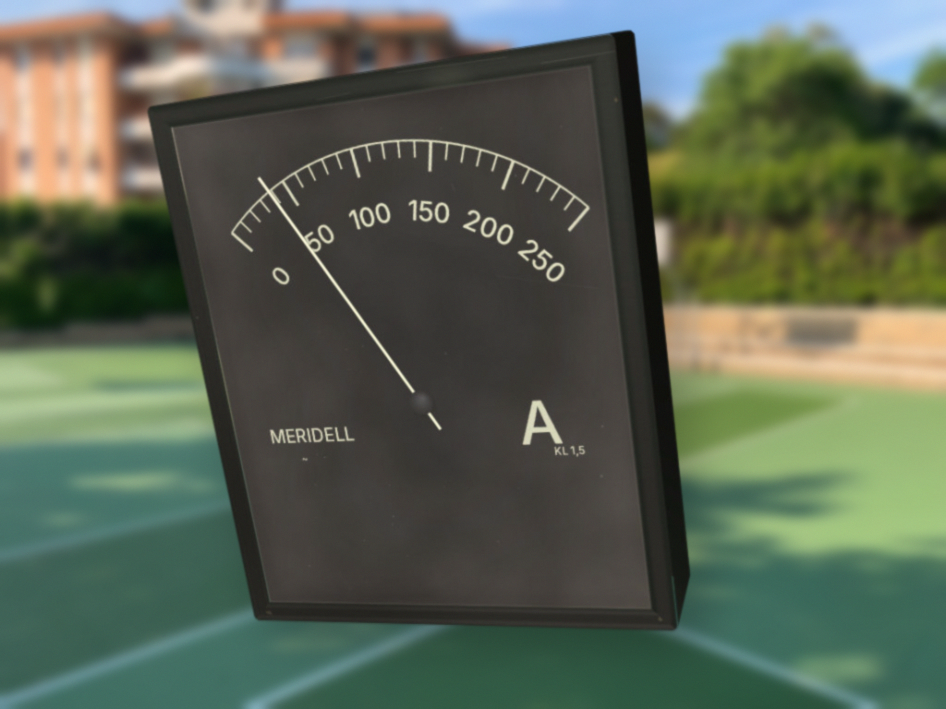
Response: 40A
